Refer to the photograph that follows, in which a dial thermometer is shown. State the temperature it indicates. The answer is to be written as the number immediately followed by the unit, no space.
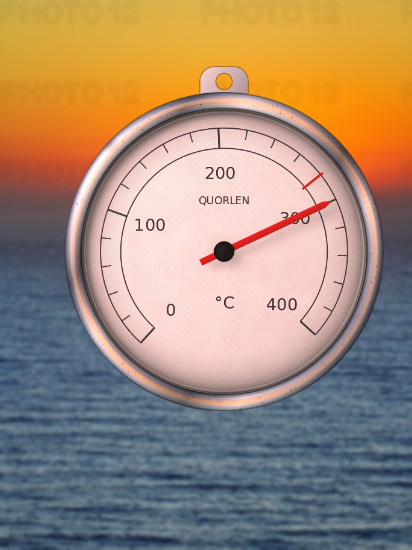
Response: 300°C
